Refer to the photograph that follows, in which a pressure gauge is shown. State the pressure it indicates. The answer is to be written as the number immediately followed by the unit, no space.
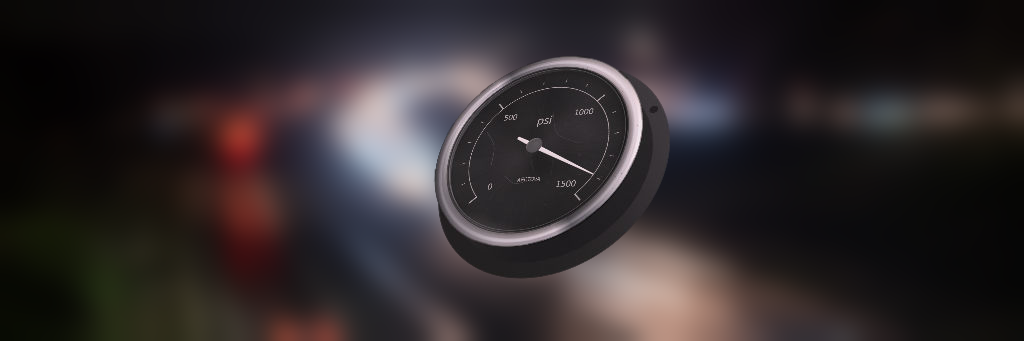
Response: 1400psi
